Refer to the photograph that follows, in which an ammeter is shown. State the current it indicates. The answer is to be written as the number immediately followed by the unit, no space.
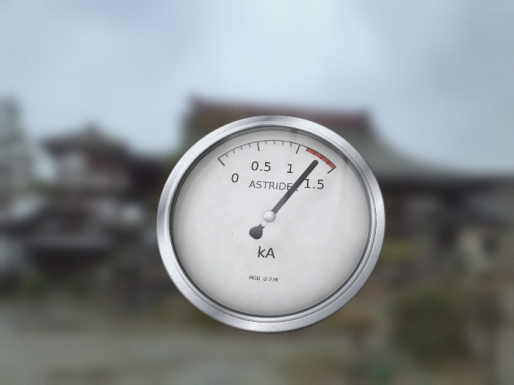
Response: 1.3kA
